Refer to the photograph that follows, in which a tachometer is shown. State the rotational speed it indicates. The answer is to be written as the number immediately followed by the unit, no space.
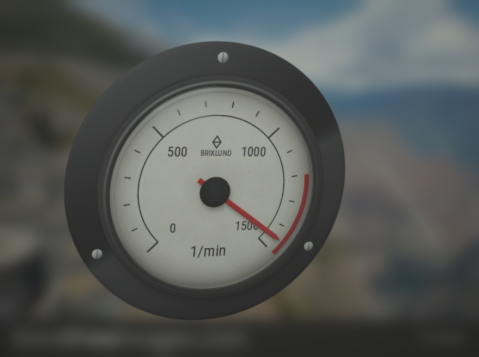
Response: 1450rpm
